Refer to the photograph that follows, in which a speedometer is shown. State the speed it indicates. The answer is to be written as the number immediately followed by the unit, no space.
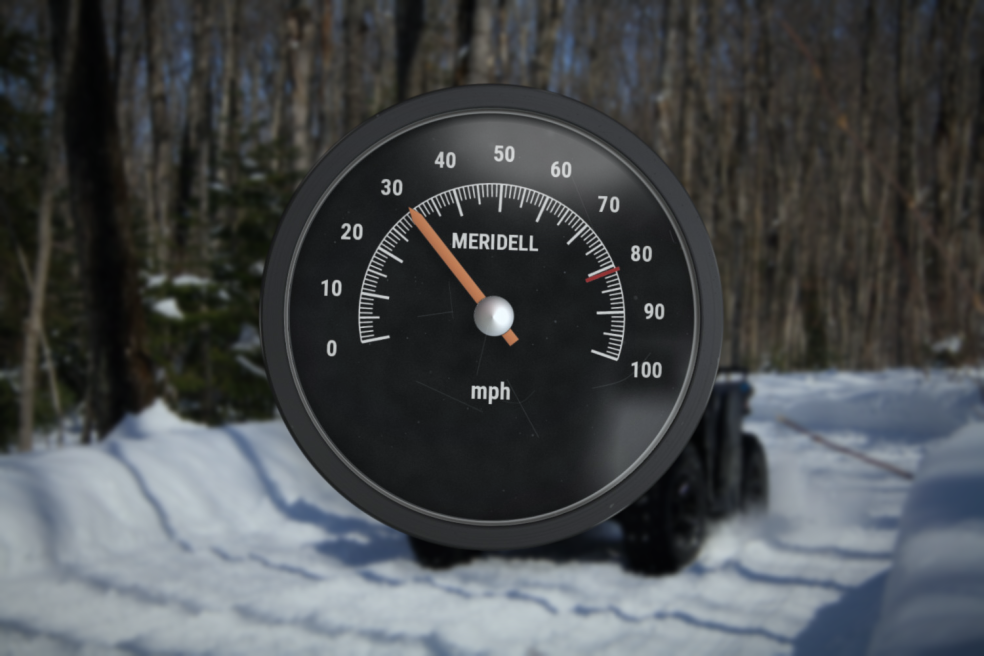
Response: 30mph
